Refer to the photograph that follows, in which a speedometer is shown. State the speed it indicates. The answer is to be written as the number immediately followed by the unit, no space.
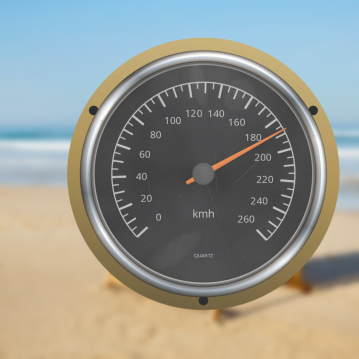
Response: 187.5km/h
